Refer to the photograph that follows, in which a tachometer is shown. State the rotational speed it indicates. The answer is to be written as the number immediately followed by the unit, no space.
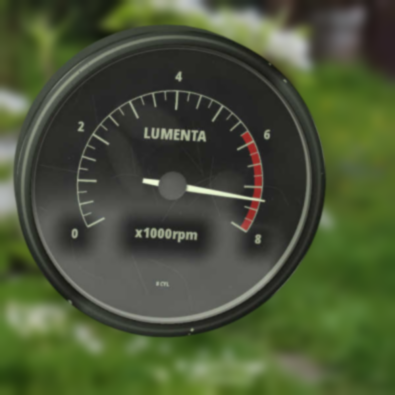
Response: 7250rpm
